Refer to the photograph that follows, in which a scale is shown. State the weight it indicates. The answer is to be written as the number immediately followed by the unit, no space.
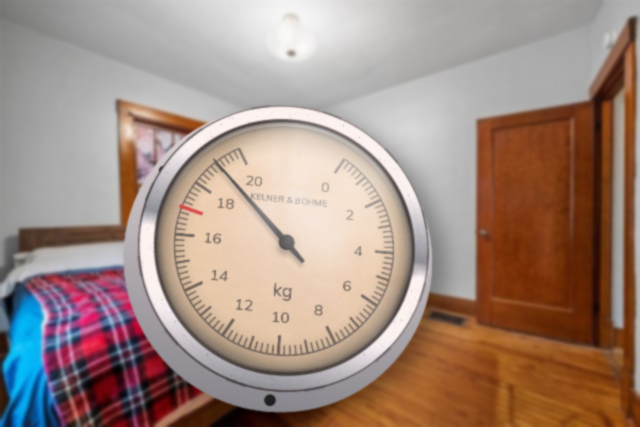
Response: 19kg
